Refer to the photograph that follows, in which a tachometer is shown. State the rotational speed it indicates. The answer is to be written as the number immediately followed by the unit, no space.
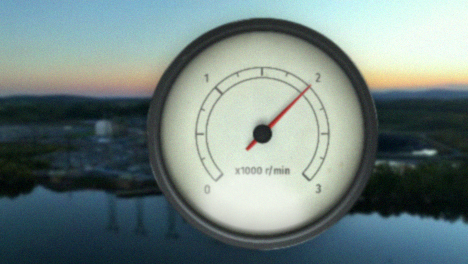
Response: 2000rpm
